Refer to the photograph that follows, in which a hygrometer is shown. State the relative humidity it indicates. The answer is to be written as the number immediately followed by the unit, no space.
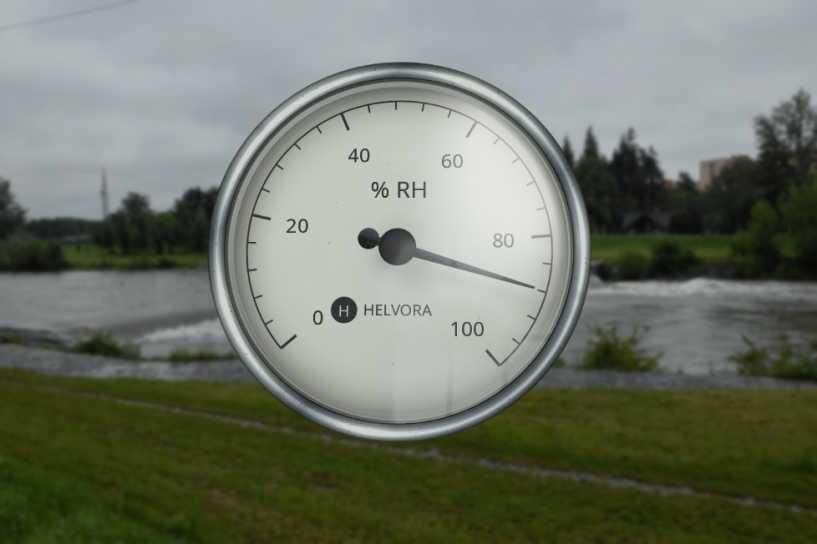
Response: 88%
